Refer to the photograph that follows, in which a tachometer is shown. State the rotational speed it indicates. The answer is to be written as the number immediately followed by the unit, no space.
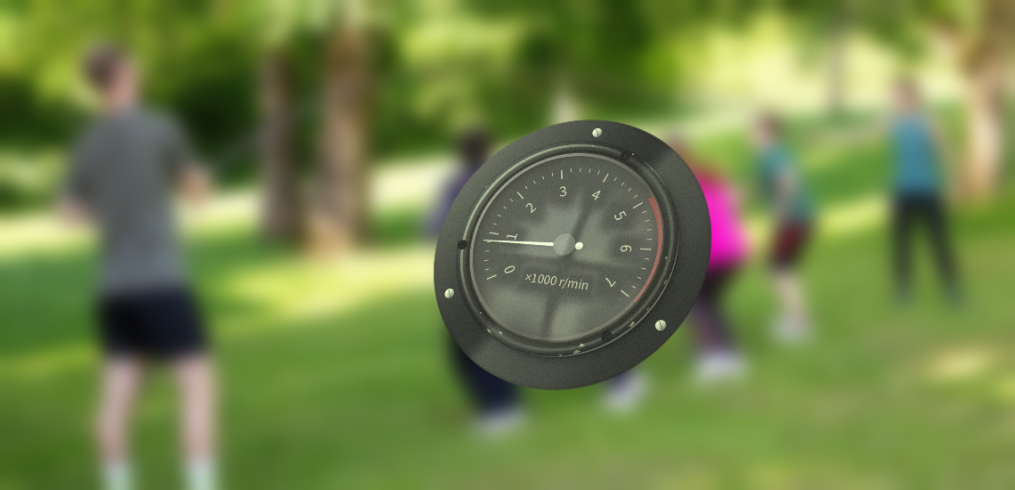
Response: 800rpm
